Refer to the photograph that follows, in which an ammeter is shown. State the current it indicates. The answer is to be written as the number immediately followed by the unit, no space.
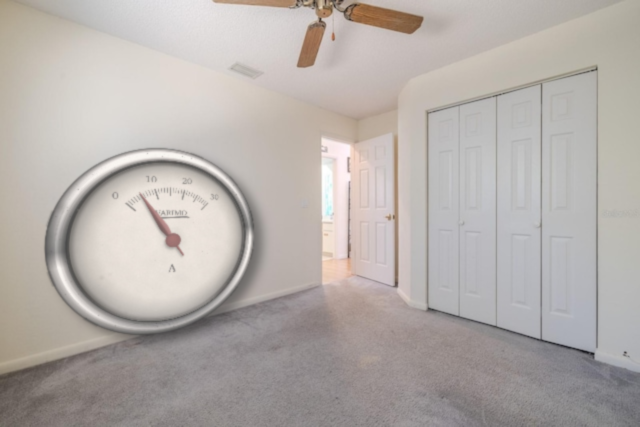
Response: 5A
